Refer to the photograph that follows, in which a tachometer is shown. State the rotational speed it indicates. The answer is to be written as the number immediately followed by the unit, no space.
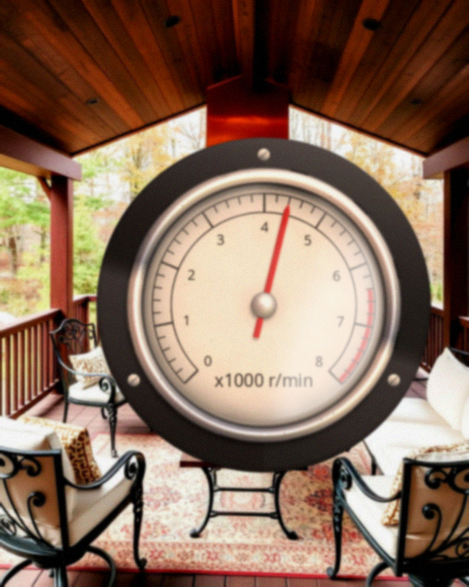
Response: 4400rpm
